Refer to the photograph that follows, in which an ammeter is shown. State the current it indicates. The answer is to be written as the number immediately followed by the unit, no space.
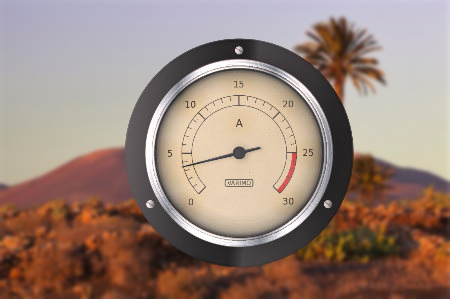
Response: 3.5A
